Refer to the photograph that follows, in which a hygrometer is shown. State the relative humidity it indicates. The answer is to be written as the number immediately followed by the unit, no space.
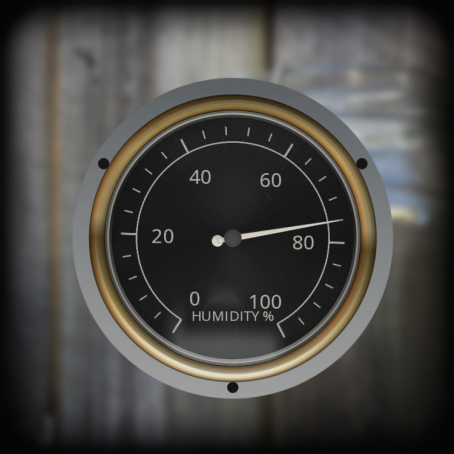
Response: 76%
